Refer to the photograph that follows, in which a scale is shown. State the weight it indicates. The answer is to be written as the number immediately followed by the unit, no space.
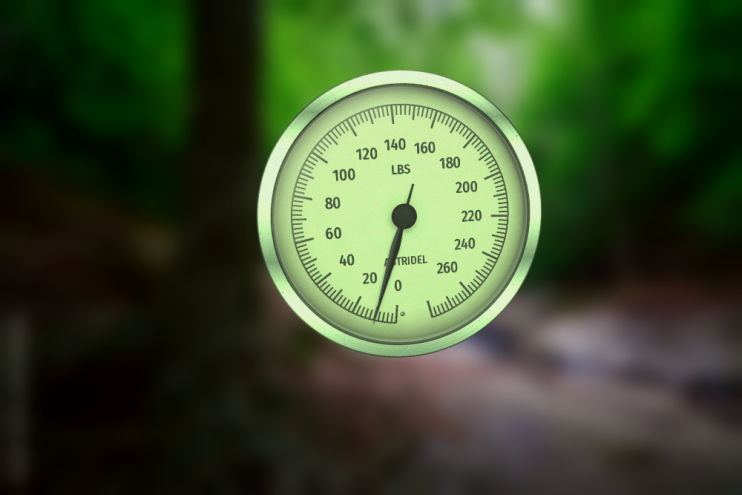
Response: 10lb
